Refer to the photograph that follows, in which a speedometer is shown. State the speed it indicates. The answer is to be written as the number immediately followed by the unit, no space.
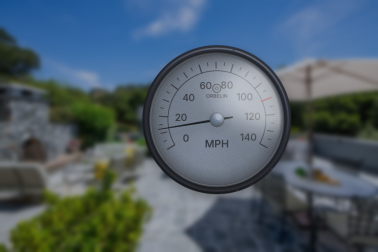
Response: 12.5mph
